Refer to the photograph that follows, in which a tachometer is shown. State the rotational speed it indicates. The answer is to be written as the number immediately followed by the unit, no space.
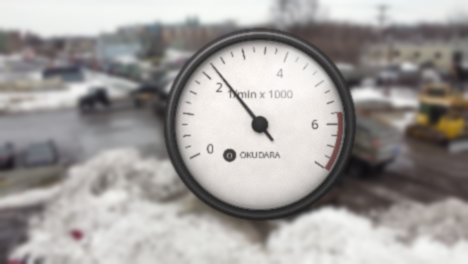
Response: 2250rpm
